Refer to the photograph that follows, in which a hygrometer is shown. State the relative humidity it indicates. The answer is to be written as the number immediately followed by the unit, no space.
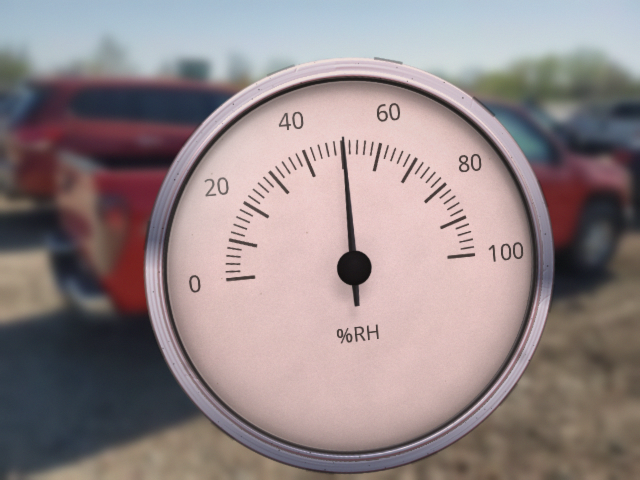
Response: 50%
